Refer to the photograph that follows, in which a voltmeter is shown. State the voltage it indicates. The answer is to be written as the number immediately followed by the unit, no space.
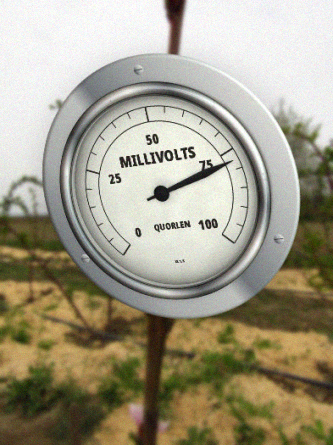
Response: 77.5mV
